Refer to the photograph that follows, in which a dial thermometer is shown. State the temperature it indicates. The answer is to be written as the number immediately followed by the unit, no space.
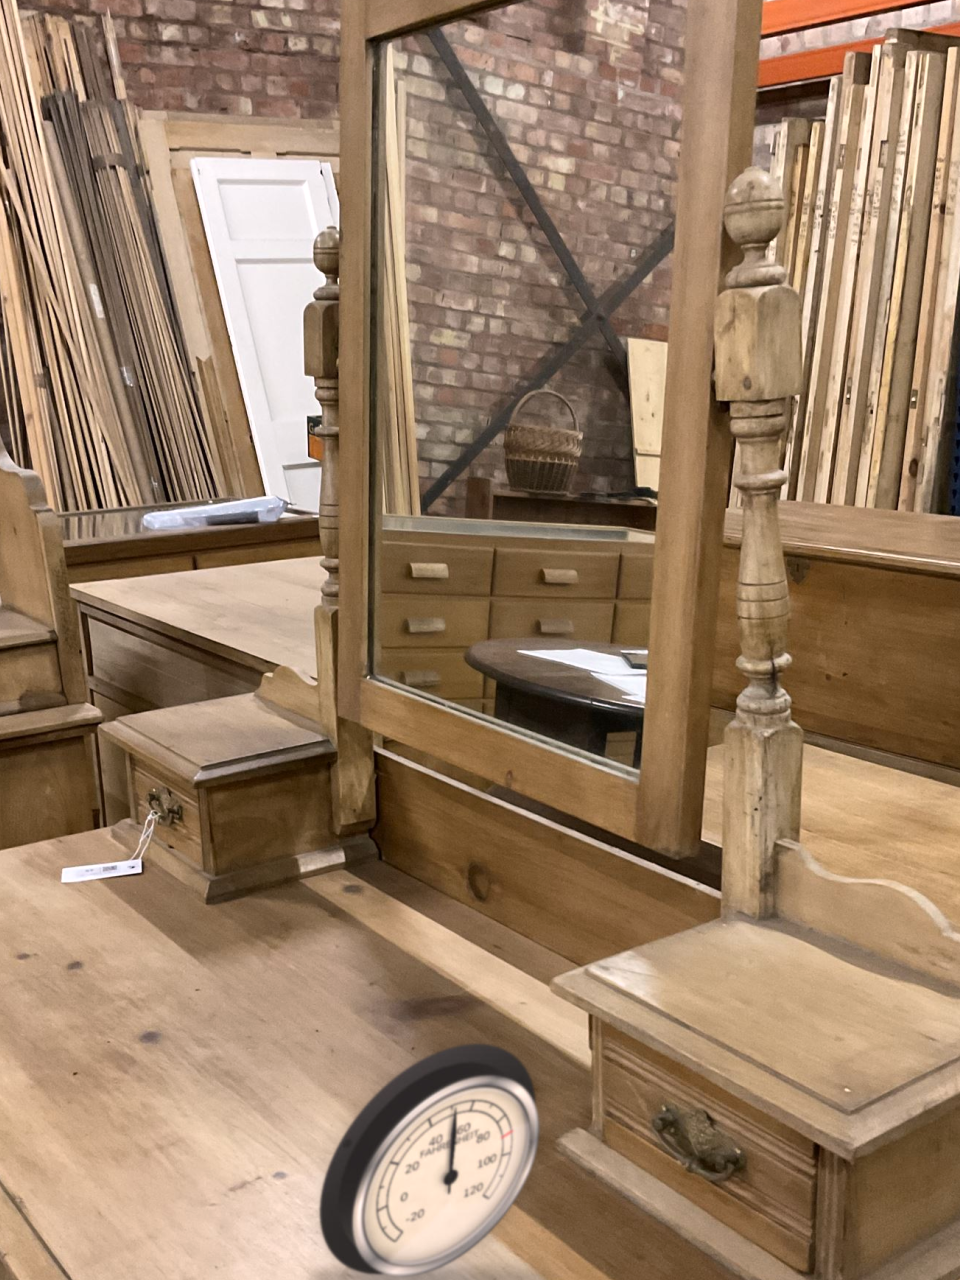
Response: 50°F
